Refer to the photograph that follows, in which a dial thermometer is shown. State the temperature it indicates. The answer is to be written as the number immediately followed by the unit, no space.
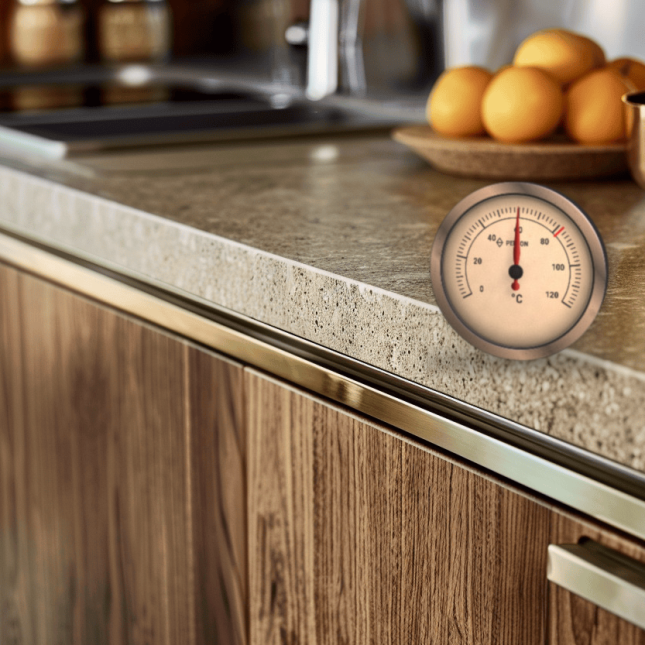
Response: 60°C
